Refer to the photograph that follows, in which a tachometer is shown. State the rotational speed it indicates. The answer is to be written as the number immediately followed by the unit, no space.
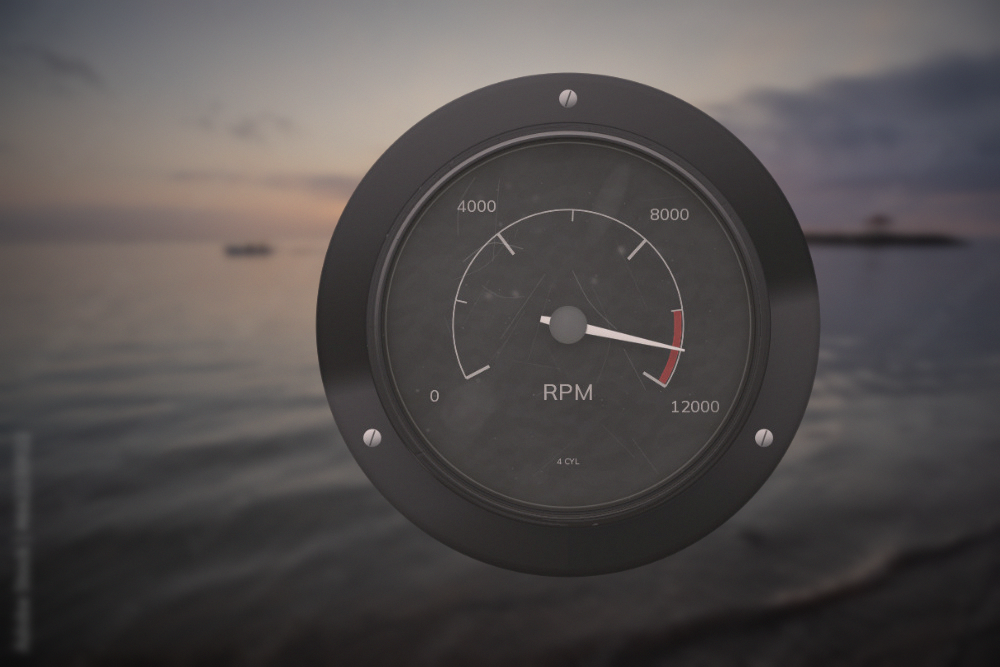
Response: 11000rpm
